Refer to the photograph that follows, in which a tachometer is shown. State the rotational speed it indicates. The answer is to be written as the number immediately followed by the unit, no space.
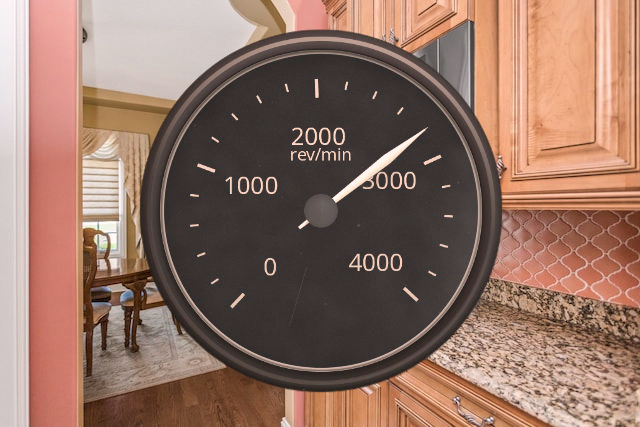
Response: 2800rpm
